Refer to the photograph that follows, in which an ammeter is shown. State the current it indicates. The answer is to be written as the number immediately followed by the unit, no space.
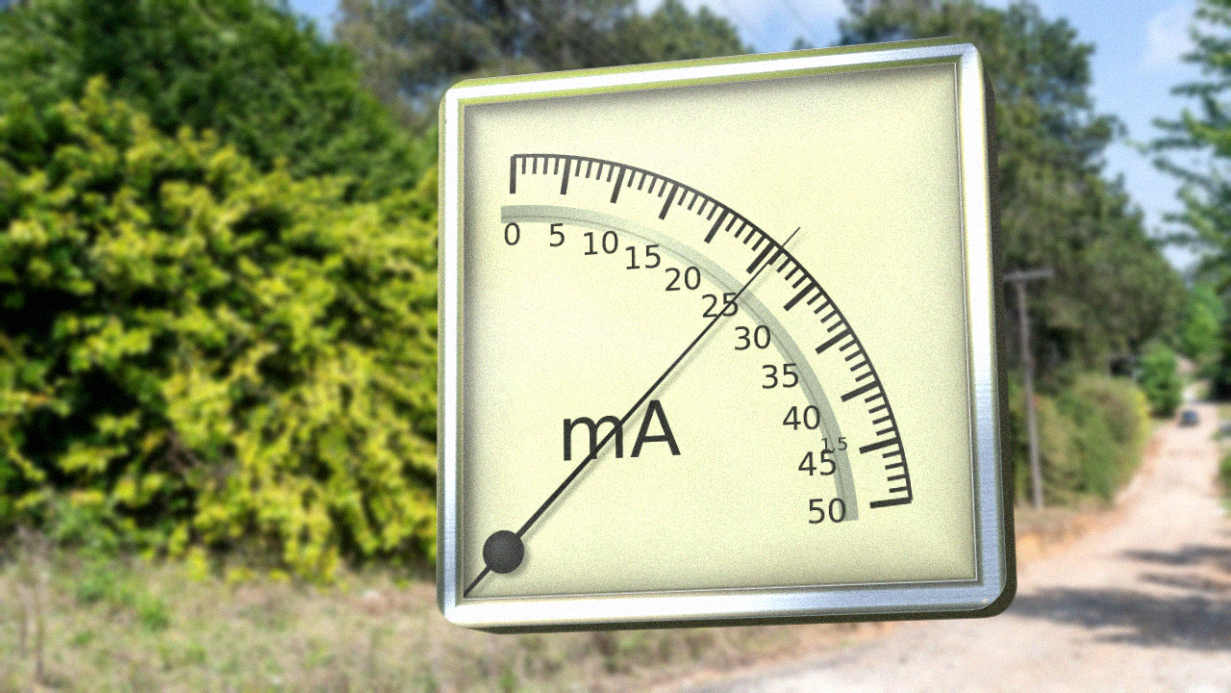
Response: 26mA
